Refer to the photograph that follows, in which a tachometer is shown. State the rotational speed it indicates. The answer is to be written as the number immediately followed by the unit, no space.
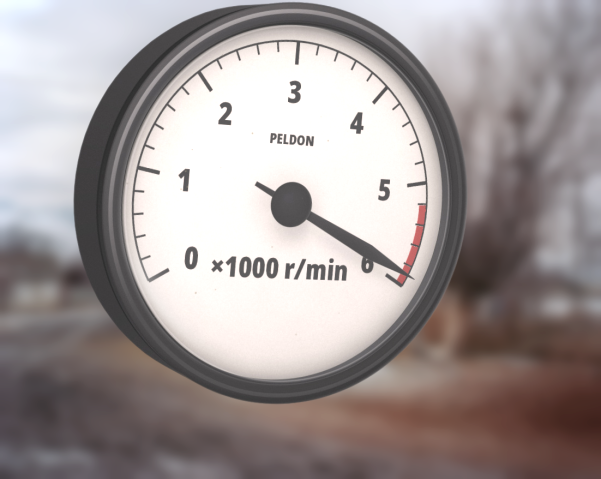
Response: 5900rpm
